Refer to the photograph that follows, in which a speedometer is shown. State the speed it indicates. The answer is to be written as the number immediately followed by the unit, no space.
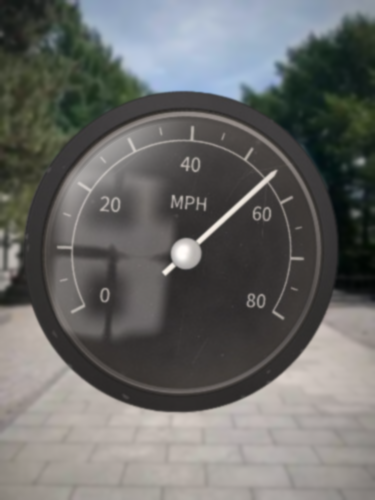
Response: 55mph
